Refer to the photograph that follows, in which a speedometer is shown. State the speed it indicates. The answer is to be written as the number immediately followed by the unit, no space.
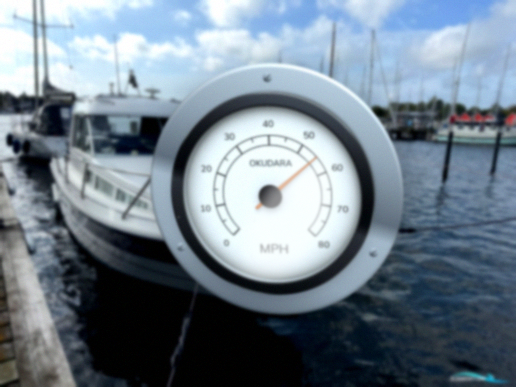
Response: 55mph
